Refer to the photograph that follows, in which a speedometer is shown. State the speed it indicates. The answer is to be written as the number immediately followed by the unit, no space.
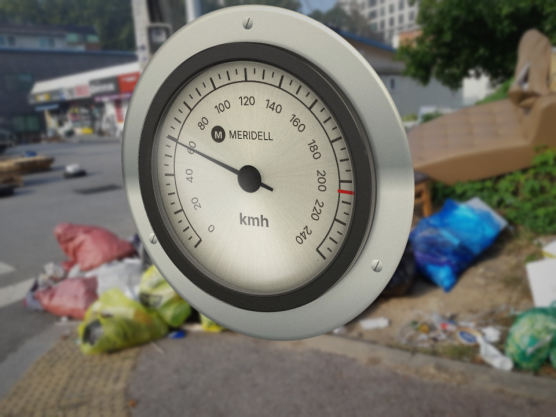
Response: 60km/h
